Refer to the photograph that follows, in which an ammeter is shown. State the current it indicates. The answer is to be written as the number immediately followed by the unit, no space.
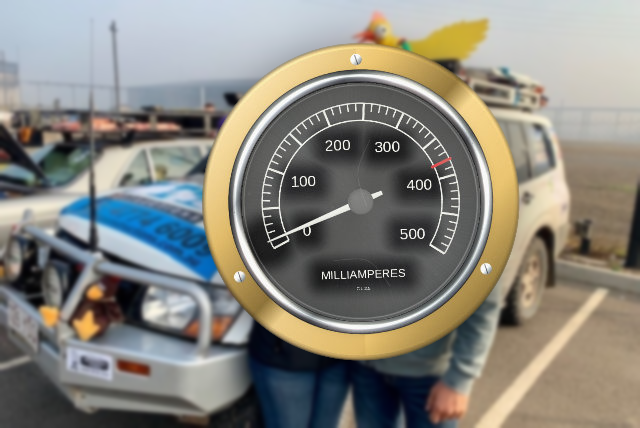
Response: 10mA
